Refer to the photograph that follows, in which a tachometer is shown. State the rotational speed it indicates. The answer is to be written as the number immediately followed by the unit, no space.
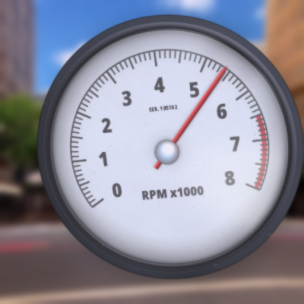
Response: 5400rpm
